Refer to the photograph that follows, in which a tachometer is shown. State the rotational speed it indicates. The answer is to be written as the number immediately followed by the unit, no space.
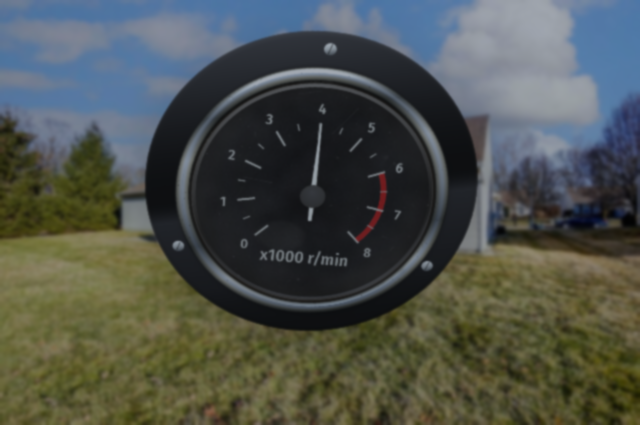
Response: 4000rpm
